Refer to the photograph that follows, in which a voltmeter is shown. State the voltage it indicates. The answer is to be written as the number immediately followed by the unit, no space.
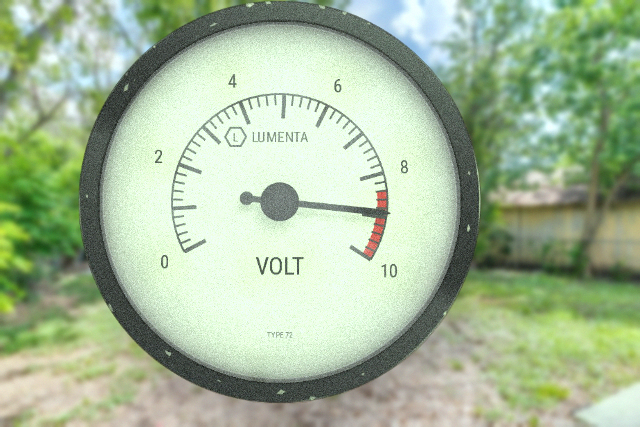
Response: 8.9V
